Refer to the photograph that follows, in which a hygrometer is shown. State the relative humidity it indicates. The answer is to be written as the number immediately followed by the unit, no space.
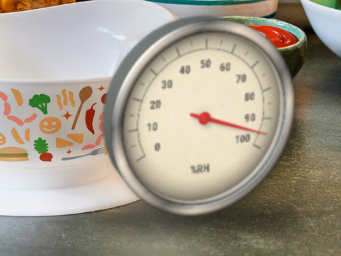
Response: 95%
